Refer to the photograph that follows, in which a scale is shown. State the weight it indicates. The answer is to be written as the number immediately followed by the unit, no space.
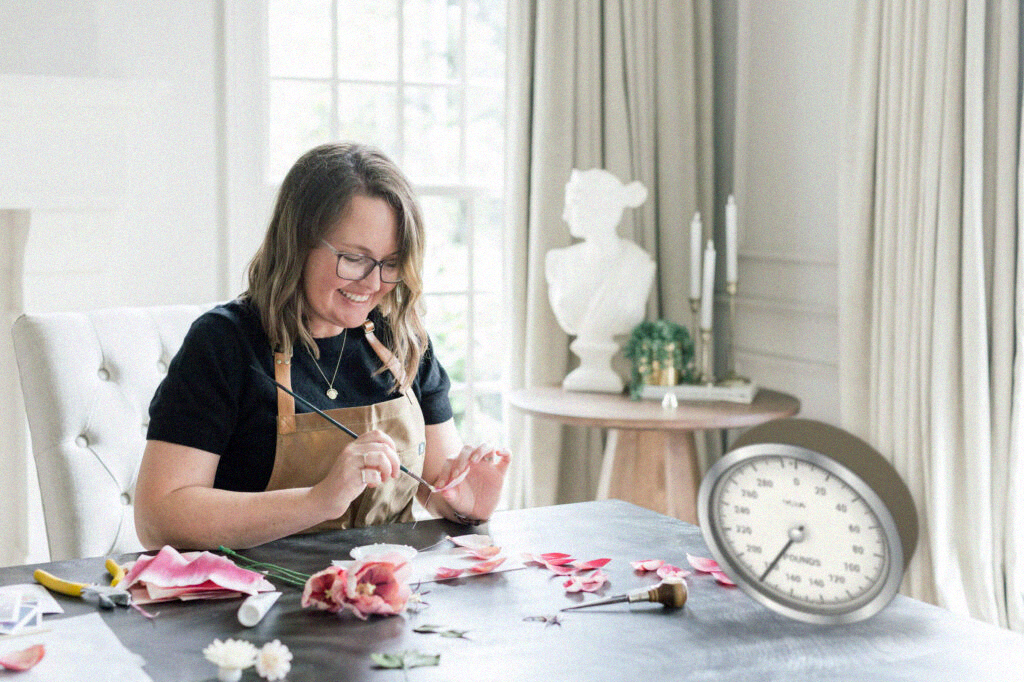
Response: 180lb
